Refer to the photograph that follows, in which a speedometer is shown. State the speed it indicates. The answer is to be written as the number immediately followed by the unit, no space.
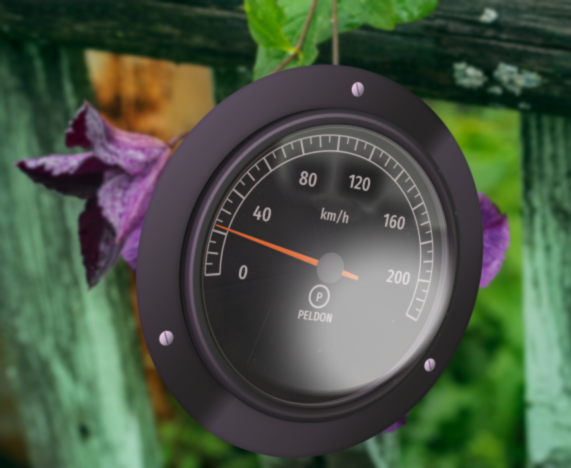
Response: 22.5km/h
